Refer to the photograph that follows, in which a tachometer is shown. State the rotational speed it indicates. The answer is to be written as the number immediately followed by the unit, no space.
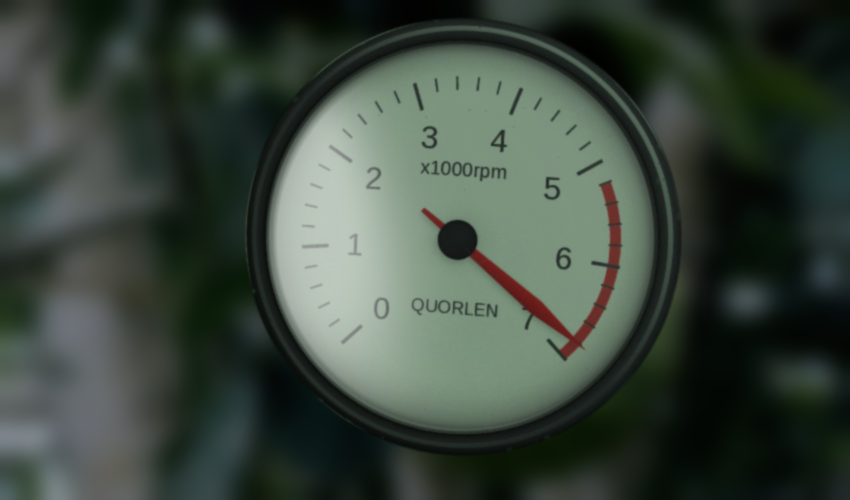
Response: 6800rpm
